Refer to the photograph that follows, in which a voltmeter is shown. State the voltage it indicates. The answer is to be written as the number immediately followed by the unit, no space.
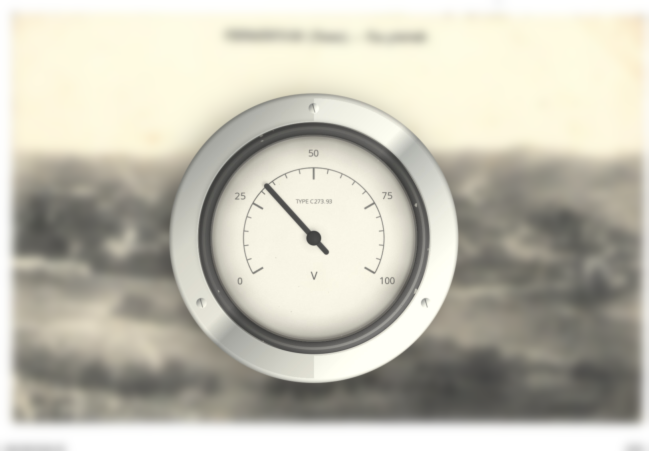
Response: 32.5V
